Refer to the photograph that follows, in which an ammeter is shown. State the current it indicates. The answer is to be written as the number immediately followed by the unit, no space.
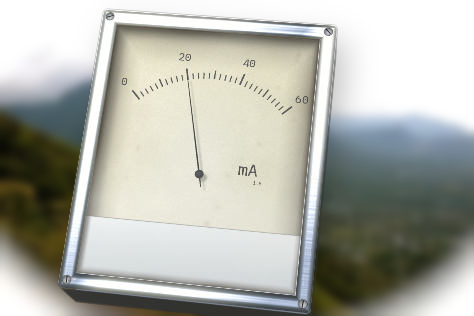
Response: 20mA
